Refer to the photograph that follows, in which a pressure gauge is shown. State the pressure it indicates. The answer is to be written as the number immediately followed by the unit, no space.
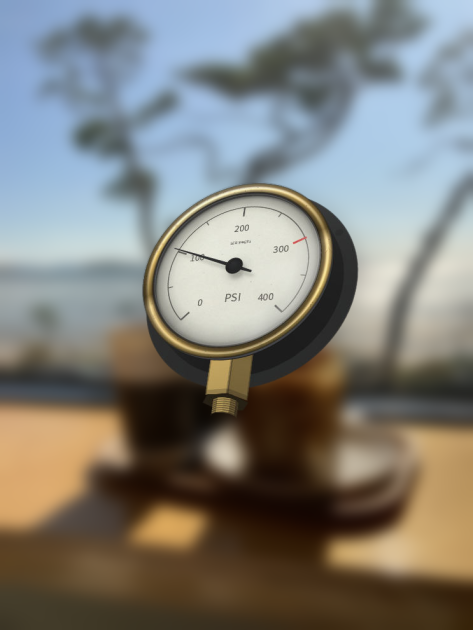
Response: 100psi
